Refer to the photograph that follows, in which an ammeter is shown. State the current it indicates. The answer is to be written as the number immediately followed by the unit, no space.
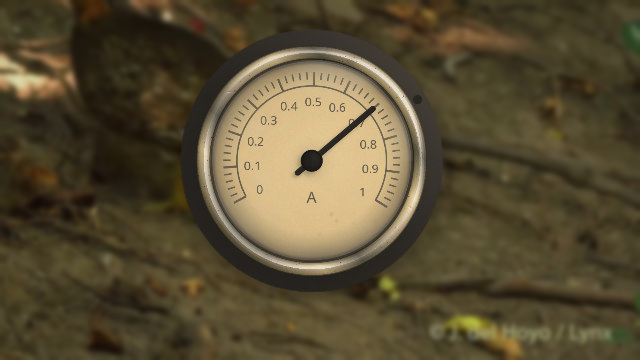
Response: 0.7A
